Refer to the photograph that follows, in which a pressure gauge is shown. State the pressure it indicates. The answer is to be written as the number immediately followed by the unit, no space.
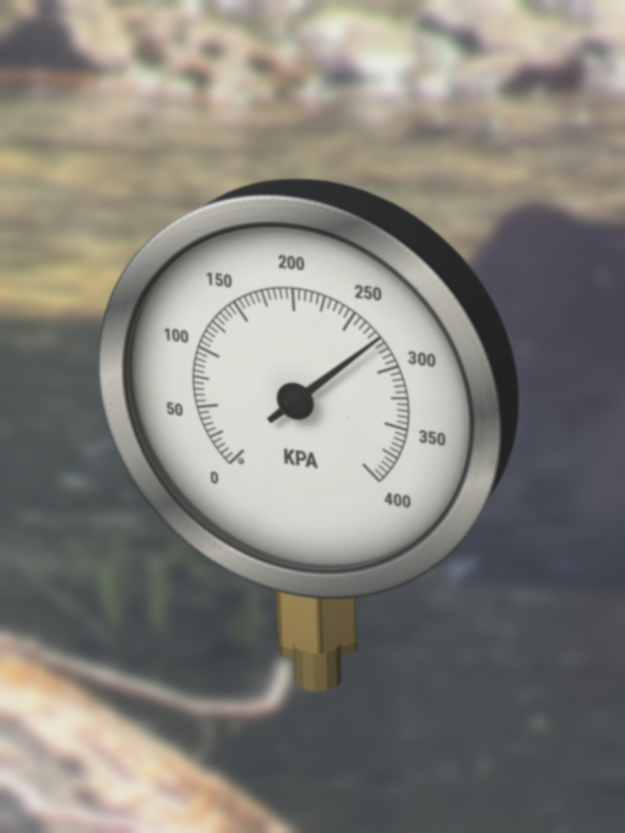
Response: 275kPa
